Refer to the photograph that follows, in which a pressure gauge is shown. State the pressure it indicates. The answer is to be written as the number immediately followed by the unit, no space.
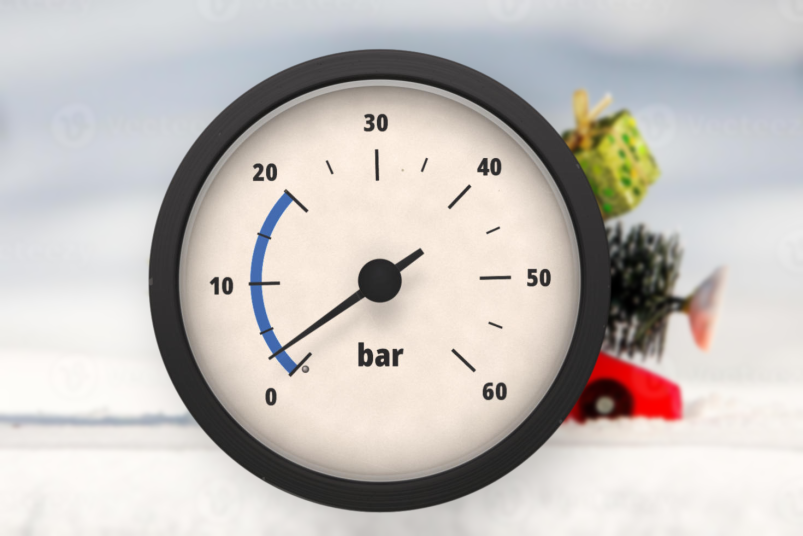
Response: 2.5bar
